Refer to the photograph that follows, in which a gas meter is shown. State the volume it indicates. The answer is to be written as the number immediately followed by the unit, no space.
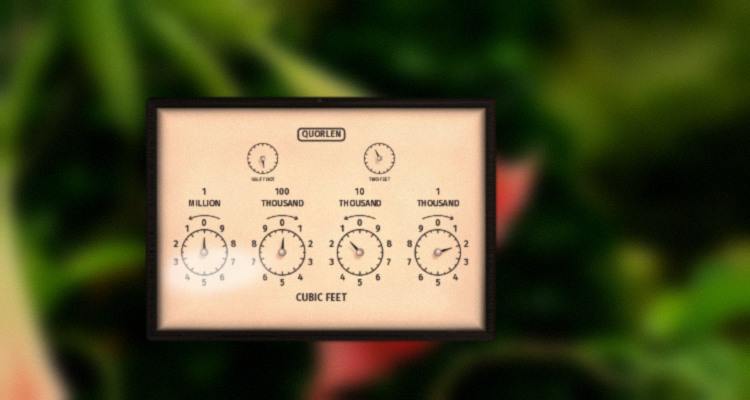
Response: 1200ft³
